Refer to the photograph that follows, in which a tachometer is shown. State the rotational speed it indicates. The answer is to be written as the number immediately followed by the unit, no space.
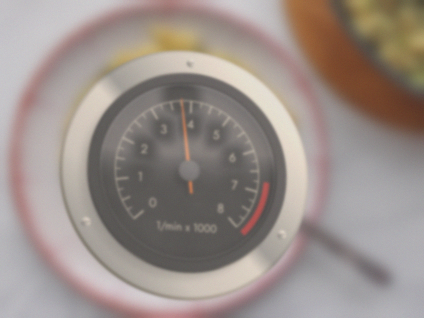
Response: 3750rpm
